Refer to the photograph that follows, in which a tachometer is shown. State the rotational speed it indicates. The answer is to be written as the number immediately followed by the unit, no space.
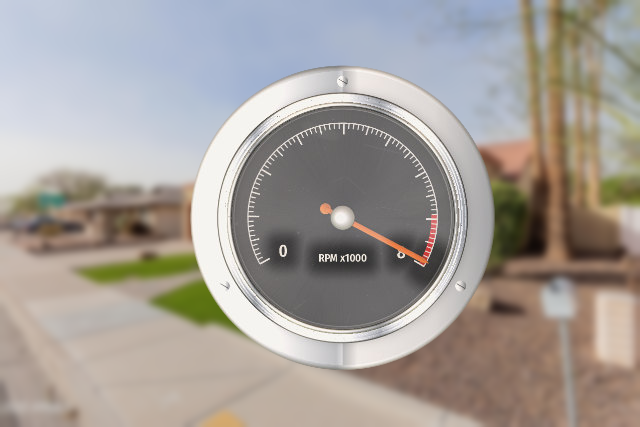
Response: 7900rpm
